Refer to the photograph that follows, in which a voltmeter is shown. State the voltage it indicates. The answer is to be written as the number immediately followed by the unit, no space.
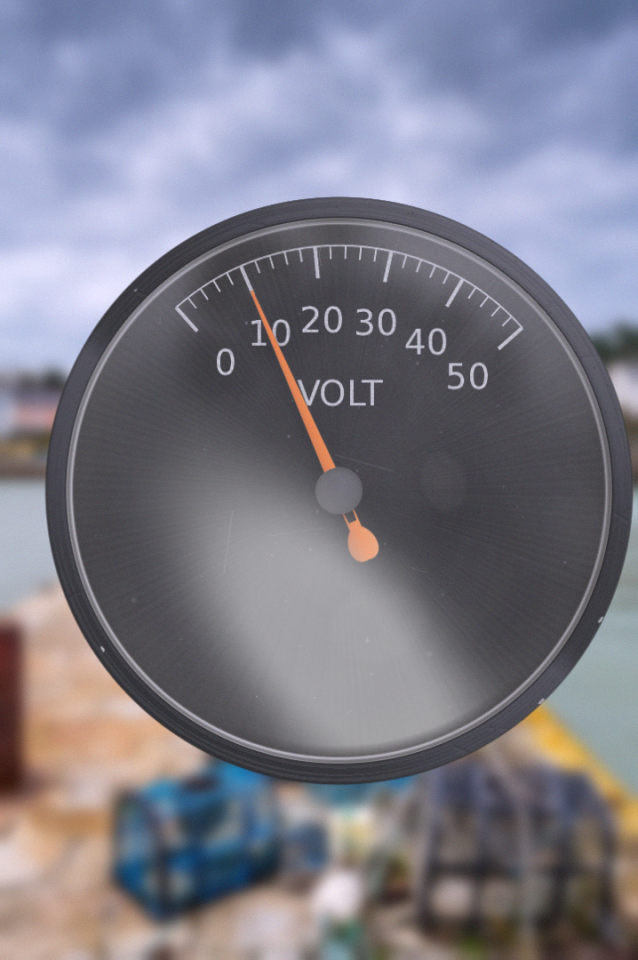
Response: 10V
